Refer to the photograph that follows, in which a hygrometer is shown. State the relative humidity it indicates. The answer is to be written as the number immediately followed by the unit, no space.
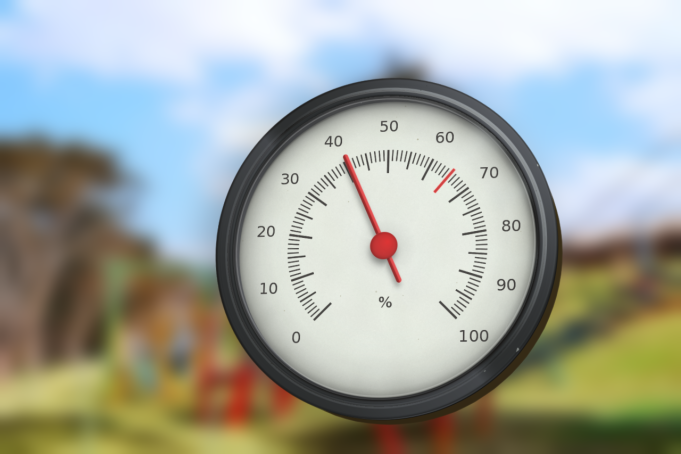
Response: 41%
